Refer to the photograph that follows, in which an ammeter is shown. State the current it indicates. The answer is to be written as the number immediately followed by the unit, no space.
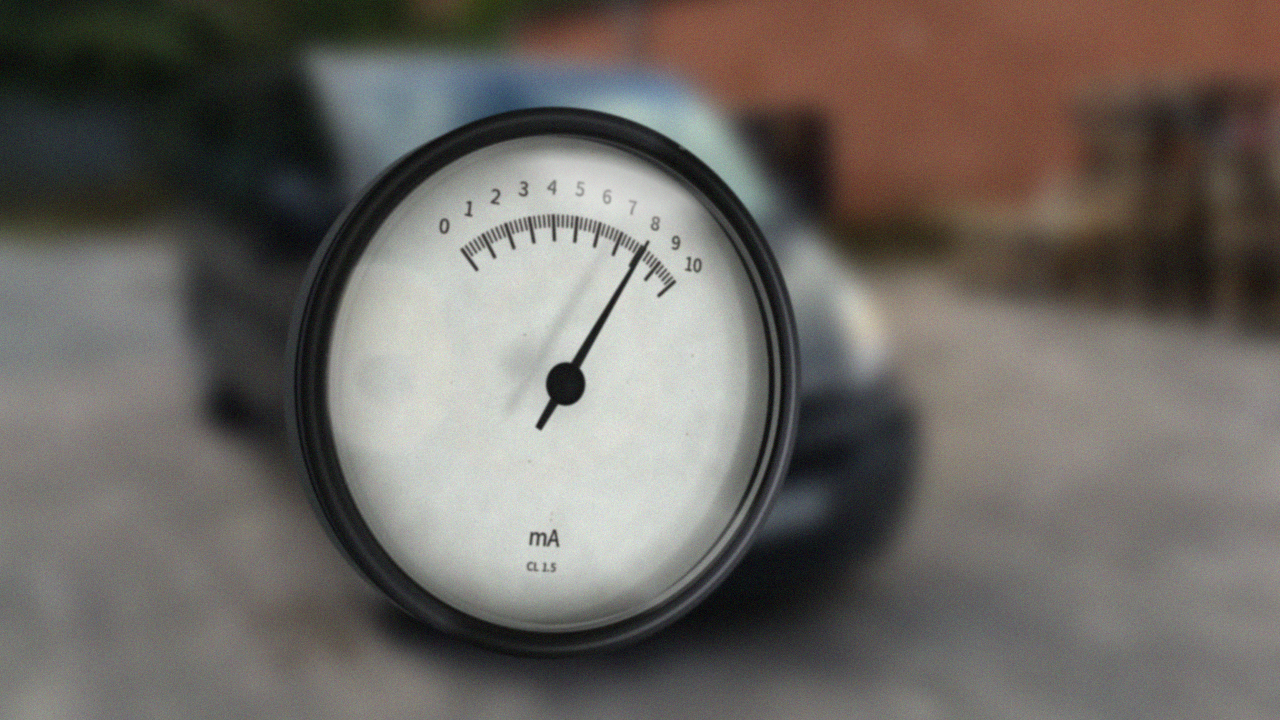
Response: 8mA
